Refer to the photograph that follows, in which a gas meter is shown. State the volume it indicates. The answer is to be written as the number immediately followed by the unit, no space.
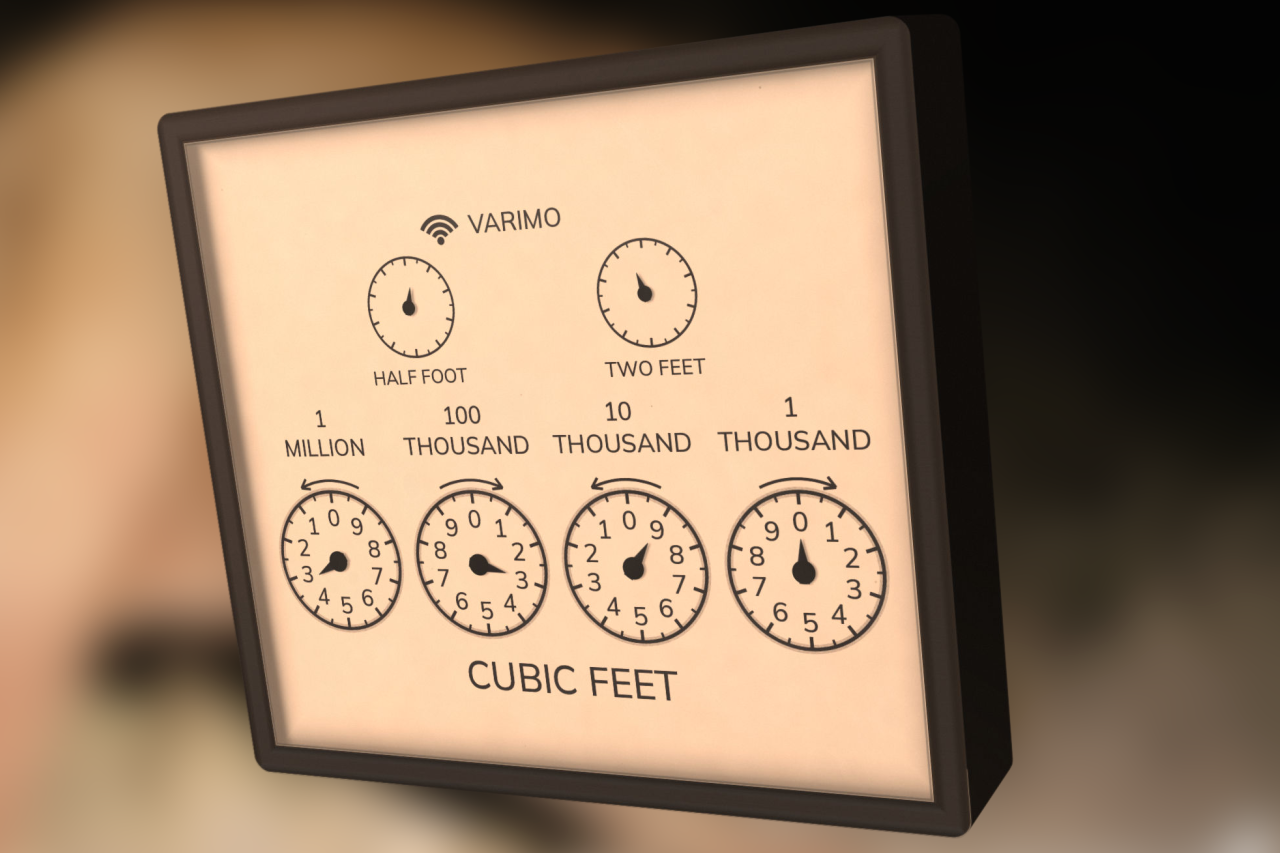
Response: 329000ft³
